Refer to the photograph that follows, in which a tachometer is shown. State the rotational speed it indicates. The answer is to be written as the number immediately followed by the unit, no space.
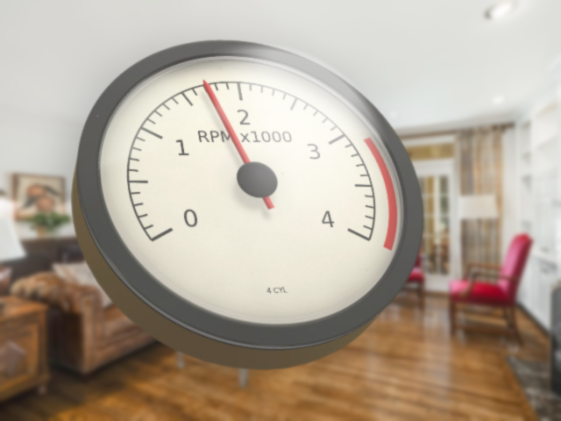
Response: 1700rpm
